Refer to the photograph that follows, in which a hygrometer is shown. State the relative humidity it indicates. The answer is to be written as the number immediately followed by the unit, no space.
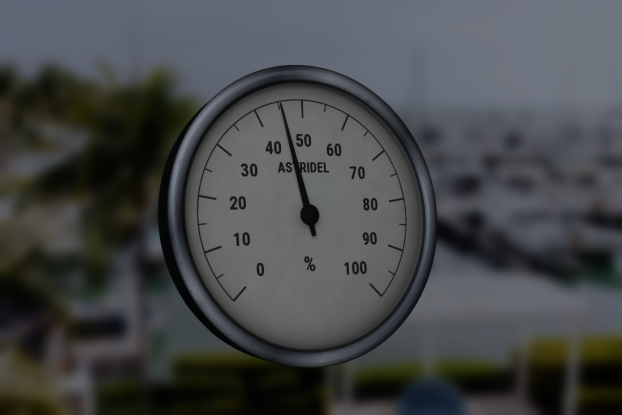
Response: 45%
